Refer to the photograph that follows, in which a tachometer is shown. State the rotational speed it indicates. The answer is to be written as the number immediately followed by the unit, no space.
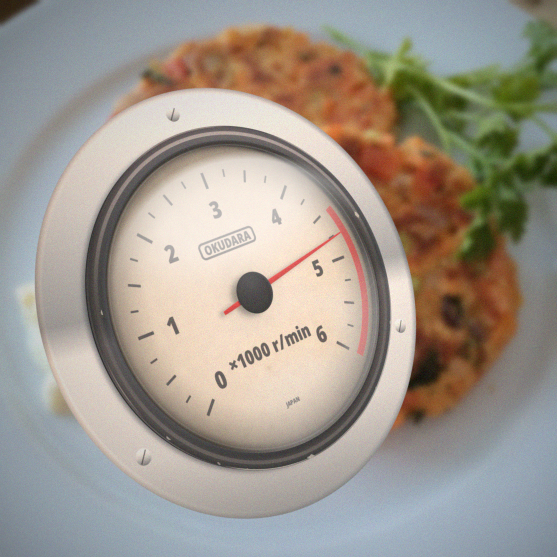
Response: 4750rpm
